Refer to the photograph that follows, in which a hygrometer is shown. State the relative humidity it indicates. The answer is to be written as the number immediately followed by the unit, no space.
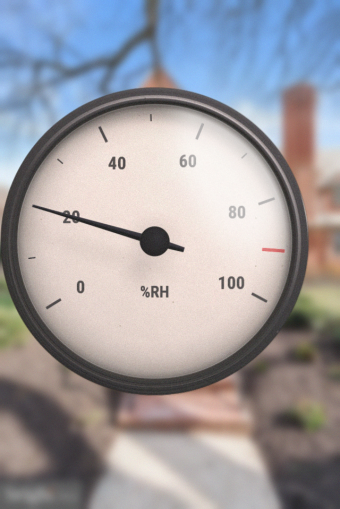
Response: 20%
